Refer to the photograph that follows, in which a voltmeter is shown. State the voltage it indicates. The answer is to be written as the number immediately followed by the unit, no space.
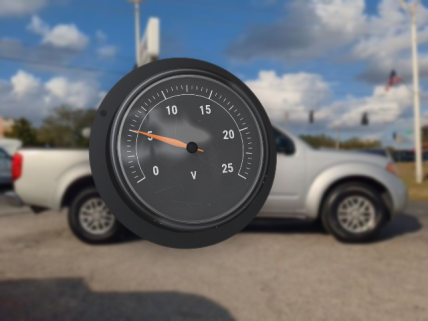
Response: 5V
